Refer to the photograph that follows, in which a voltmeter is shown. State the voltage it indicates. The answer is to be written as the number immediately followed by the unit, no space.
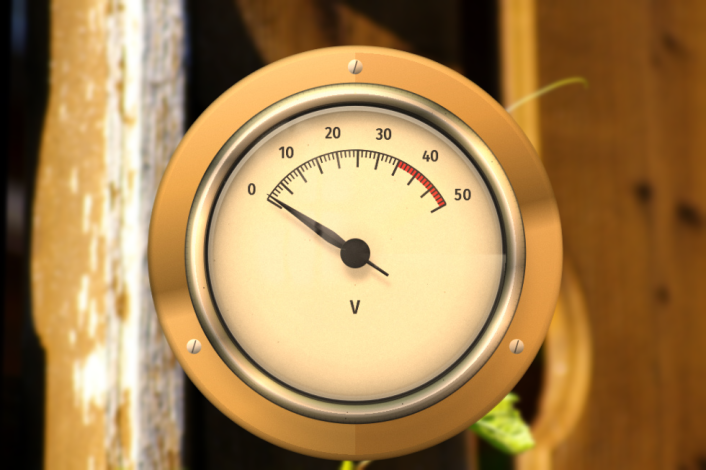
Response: 1V
